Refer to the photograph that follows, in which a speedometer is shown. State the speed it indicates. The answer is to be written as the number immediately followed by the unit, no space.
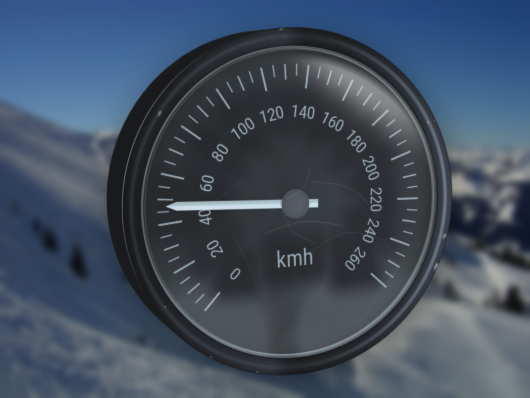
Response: 47.5km/h
